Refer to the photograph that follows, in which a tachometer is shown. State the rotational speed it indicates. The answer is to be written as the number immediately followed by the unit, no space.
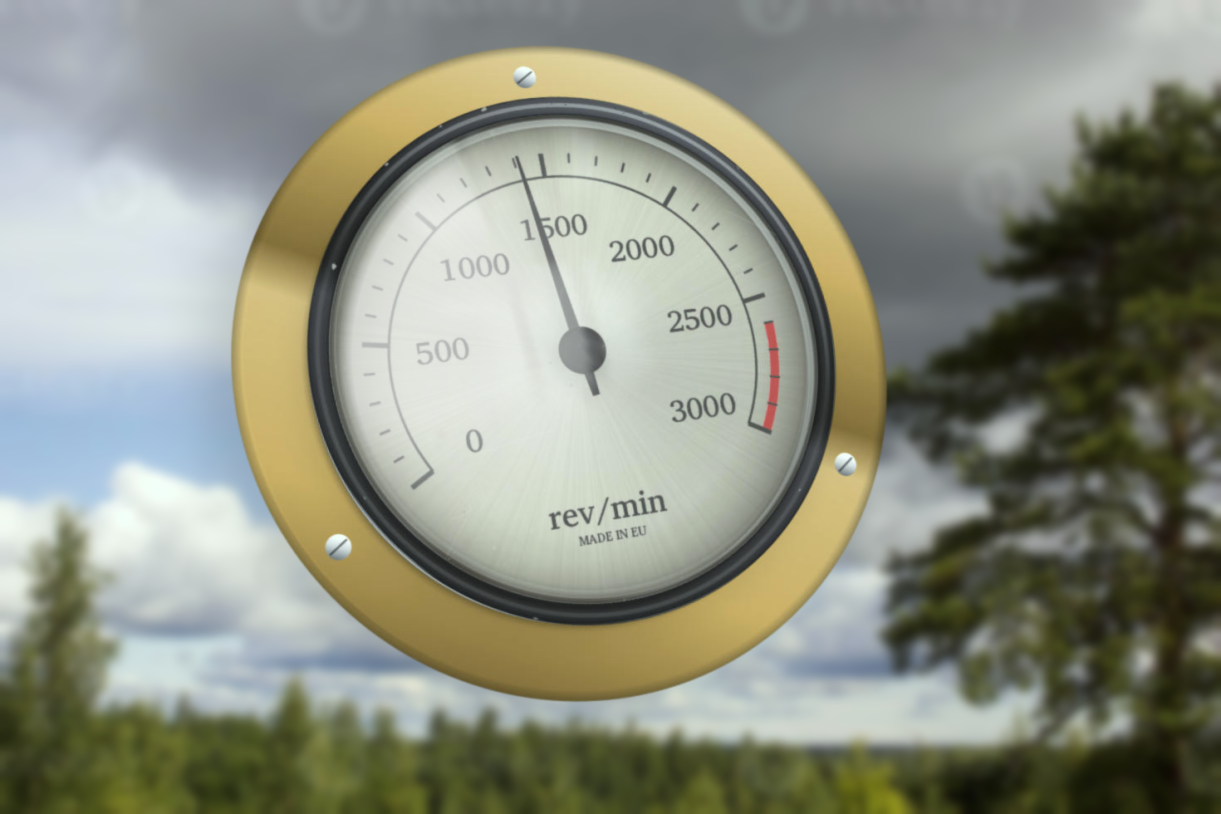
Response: 1400rpm
